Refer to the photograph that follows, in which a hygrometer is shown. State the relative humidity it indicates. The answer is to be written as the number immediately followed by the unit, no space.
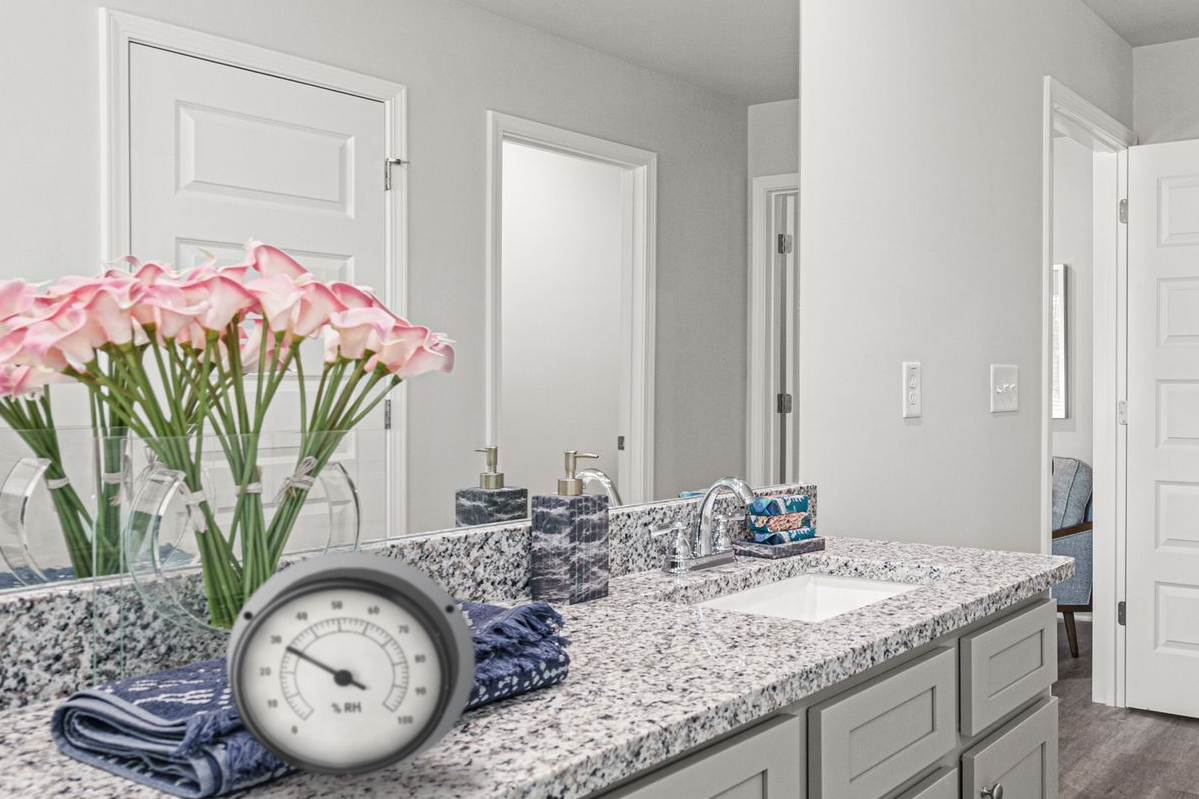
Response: 30%
